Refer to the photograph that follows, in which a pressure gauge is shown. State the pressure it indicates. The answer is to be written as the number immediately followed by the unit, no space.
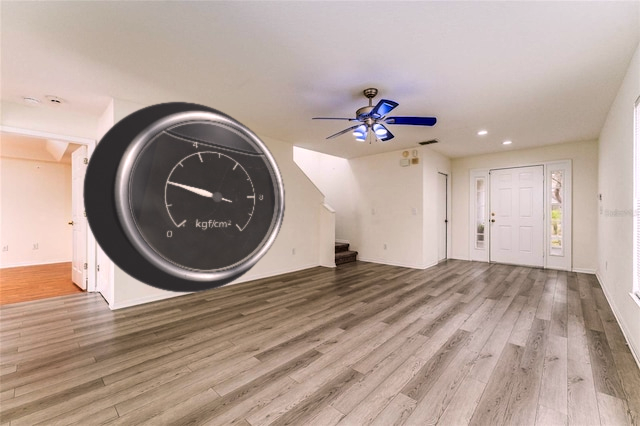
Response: 2kg/cm²
